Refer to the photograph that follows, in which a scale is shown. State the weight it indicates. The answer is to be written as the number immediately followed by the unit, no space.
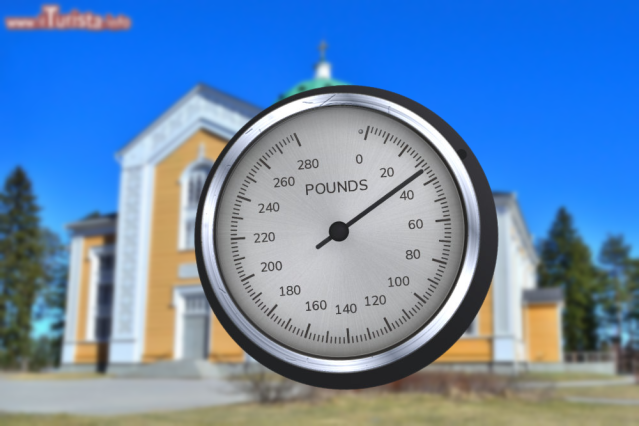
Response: 34lb
